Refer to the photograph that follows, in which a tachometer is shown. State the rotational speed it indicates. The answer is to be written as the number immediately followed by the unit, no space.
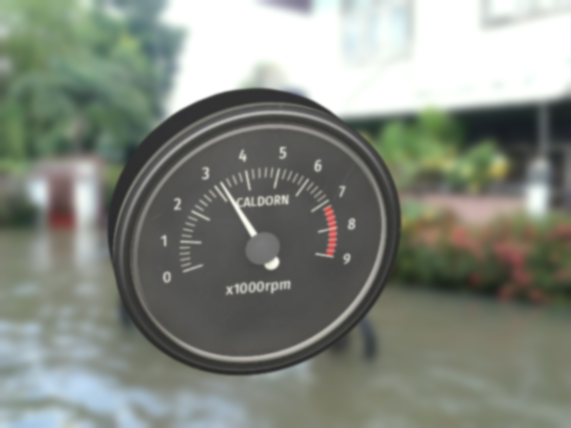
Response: 3200rpm
